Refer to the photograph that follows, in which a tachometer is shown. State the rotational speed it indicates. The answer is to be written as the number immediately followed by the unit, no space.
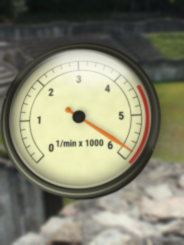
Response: 5800rpm
